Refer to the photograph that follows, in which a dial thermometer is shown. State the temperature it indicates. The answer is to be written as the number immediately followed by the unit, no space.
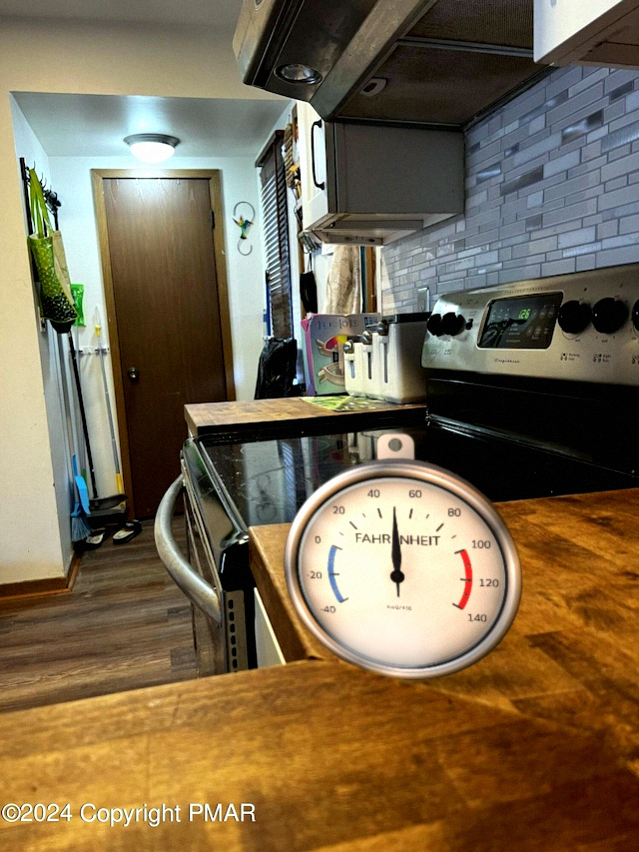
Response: 50°F
